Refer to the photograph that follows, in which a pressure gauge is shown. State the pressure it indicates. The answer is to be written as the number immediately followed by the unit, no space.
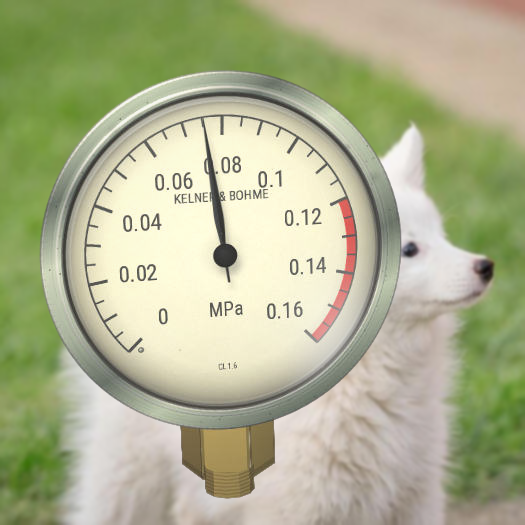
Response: 0.075MPa
